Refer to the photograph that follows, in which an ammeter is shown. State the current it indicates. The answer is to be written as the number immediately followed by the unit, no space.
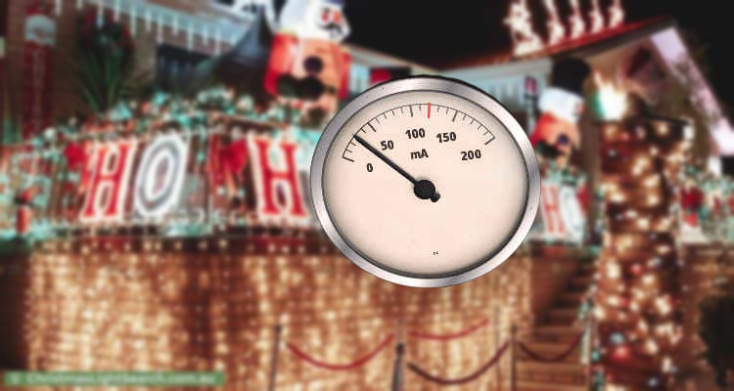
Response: 30mA
